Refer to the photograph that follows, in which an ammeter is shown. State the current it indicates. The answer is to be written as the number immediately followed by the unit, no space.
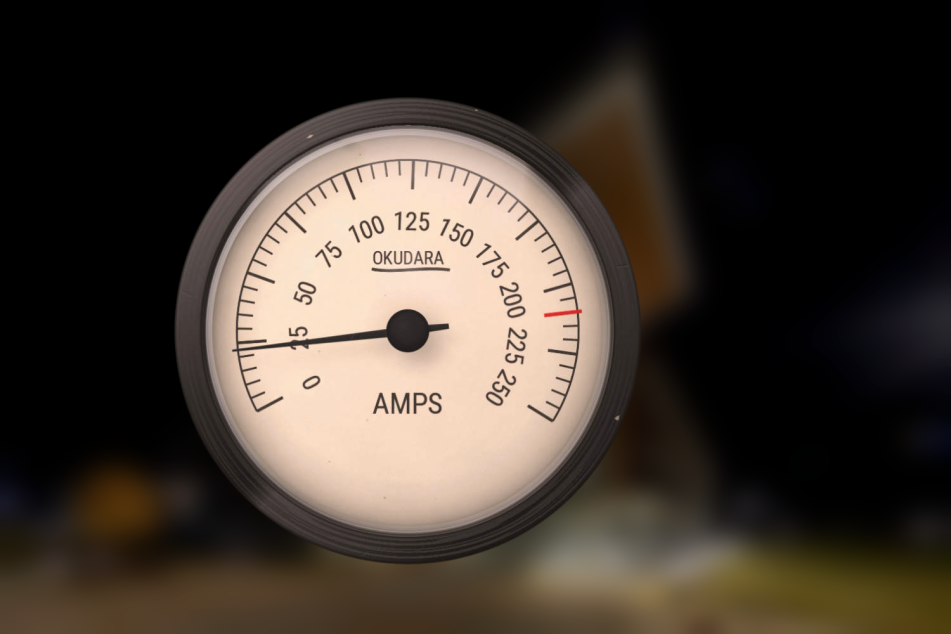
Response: 22.5A
